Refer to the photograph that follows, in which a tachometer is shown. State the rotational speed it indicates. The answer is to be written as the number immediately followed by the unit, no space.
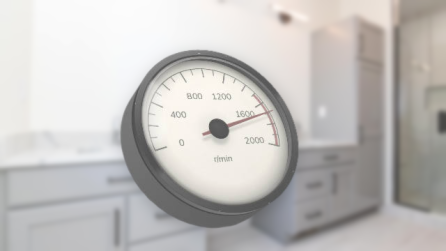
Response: 1700rpm
